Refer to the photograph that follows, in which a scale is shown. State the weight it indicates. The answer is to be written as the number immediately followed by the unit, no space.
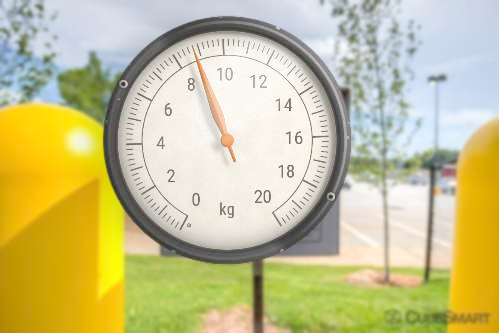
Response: 8.8kg
